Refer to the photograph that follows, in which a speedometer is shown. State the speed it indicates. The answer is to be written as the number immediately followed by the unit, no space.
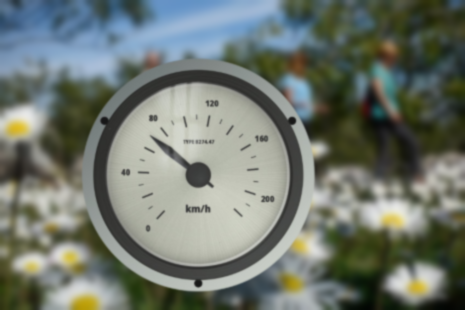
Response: 70km/h
